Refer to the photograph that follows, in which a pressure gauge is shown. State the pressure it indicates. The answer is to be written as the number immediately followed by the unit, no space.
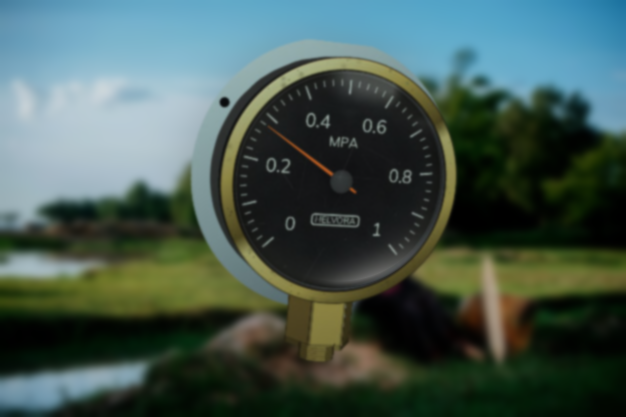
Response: 0.28MPa
